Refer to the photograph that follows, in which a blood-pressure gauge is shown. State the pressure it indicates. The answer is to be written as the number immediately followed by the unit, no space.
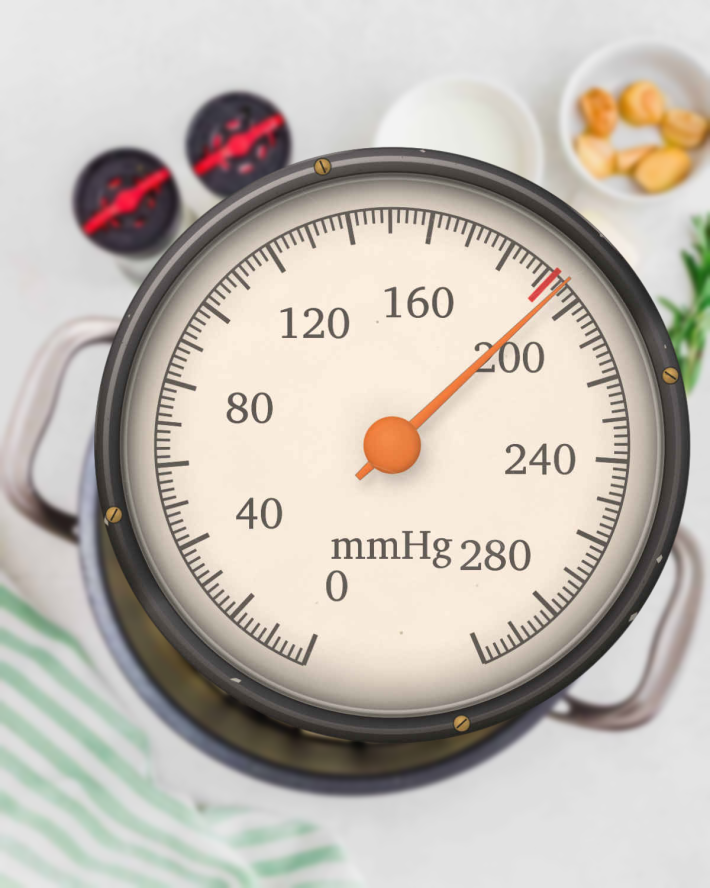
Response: 195mmHg
